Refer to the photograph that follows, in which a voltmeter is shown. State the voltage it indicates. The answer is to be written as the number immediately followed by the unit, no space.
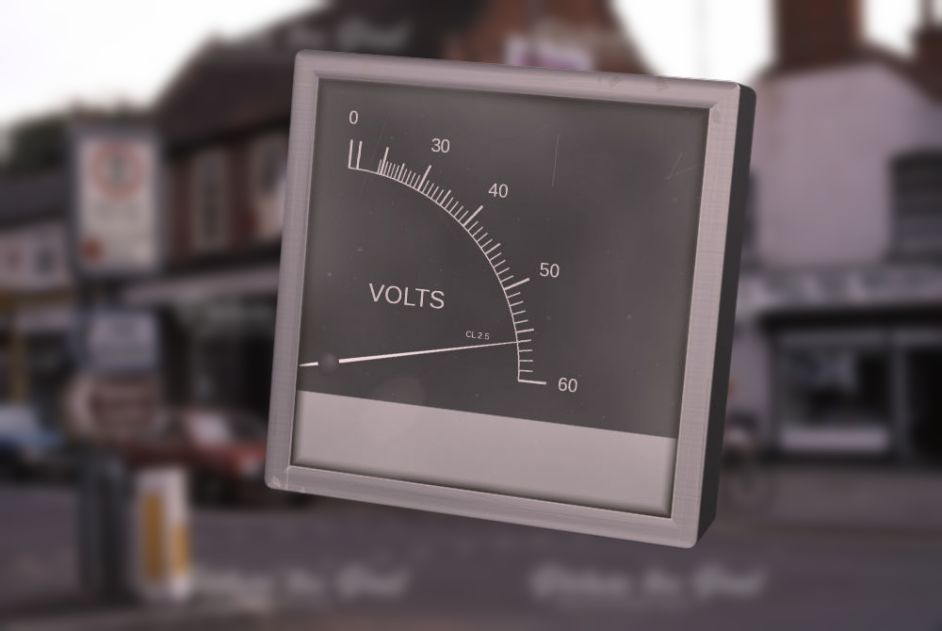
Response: 56V
